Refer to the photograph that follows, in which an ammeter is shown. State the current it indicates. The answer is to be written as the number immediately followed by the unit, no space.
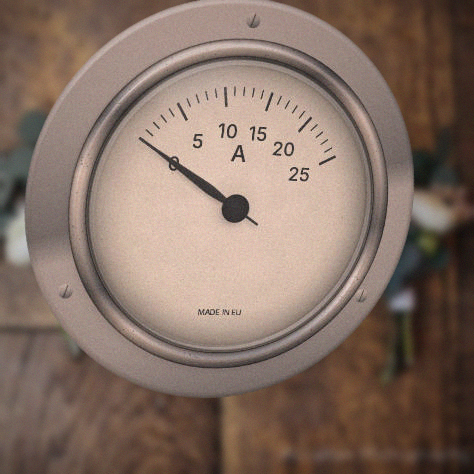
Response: 0A
